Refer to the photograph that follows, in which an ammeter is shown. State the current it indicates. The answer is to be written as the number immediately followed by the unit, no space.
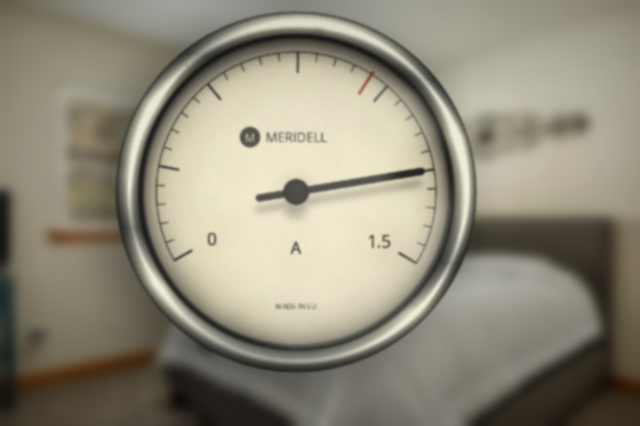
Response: 1.25A
